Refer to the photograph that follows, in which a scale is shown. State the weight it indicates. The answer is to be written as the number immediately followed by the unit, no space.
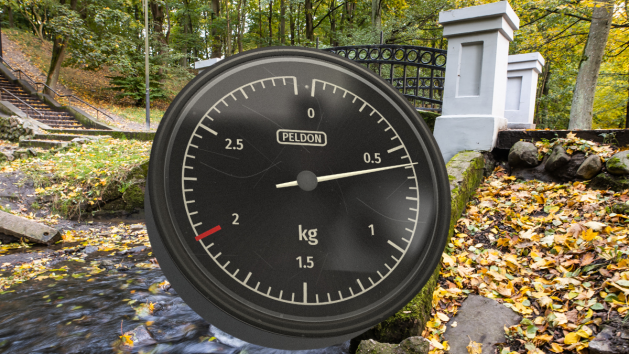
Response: 0.6kg
